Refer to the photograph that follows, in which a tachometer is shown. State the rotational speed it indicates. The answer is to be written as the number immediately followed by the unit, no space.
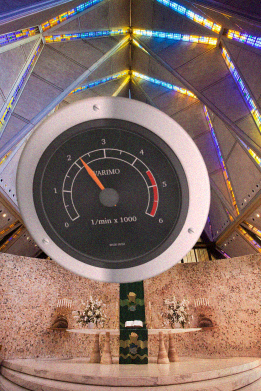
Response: 2250rpm
